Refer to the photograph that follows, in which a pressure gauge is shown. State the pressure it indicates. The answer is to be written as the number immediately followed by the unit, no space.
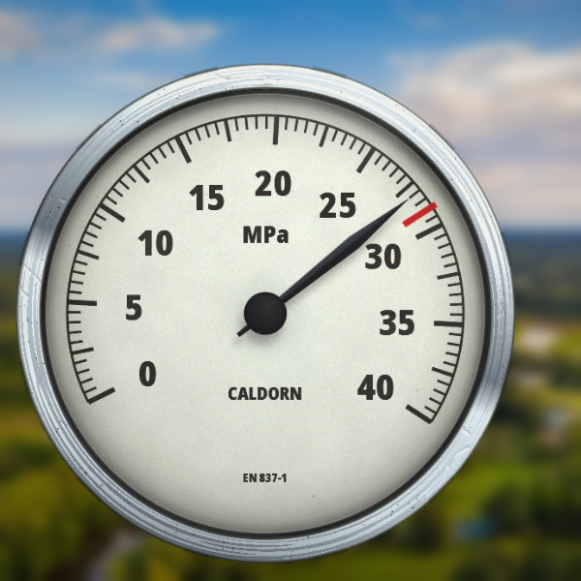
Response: 28MPa
